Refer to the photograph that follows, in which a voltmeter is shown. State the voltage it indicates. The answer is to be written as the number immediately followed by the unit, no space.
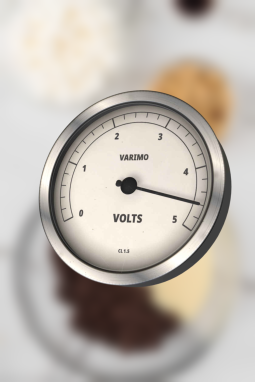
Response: 4.6V
